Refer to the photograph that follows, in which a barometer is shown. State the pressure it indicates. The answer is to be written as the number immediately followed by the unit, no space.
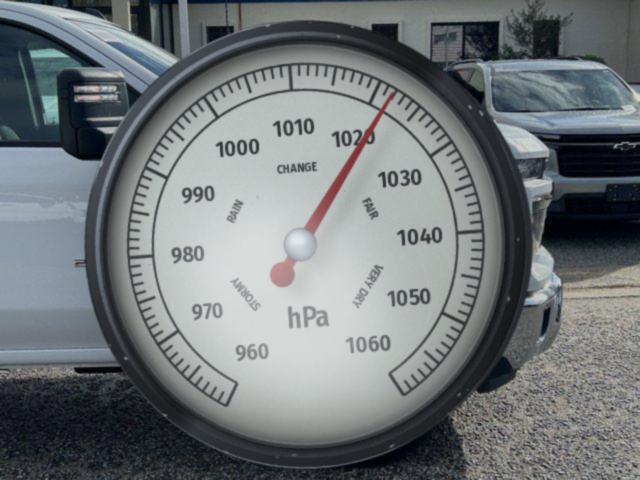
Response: 1022hPa
